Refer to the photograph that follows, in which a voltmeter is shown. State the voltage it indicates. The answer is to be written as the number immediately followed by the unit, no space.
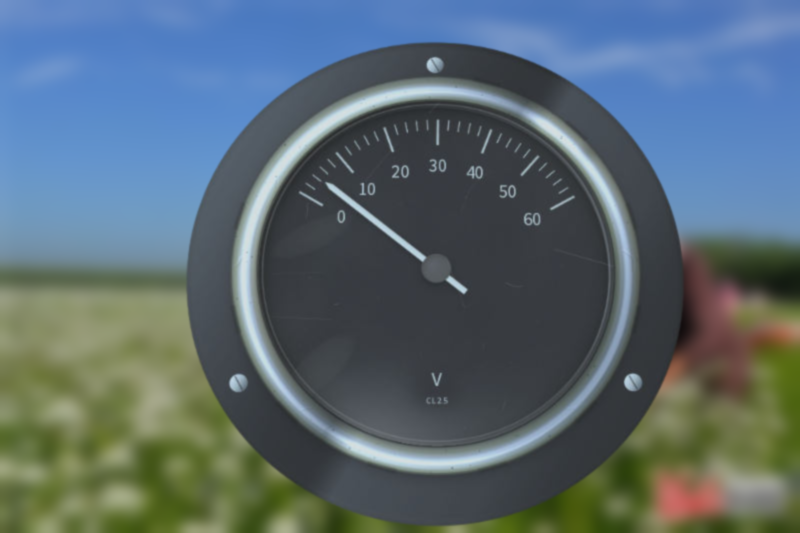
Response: 4V
